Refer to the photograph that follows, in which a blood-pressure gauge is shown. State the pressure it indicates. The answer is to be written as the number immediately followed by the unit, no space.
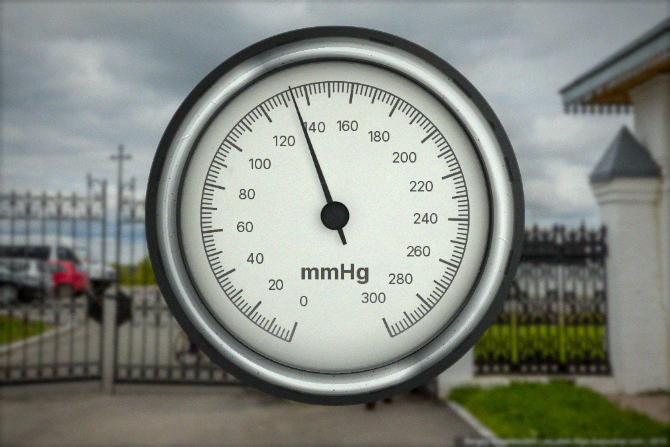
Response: 134mmHg
